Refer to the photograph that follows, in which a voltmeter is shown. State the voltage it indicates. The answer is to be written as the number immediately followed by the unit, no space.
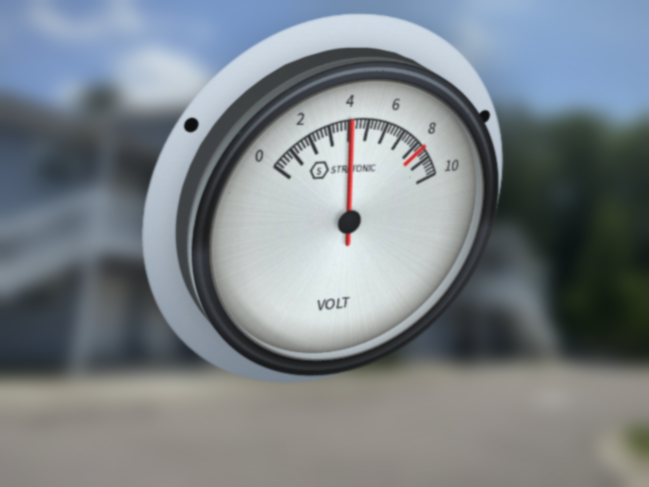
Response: 4V
